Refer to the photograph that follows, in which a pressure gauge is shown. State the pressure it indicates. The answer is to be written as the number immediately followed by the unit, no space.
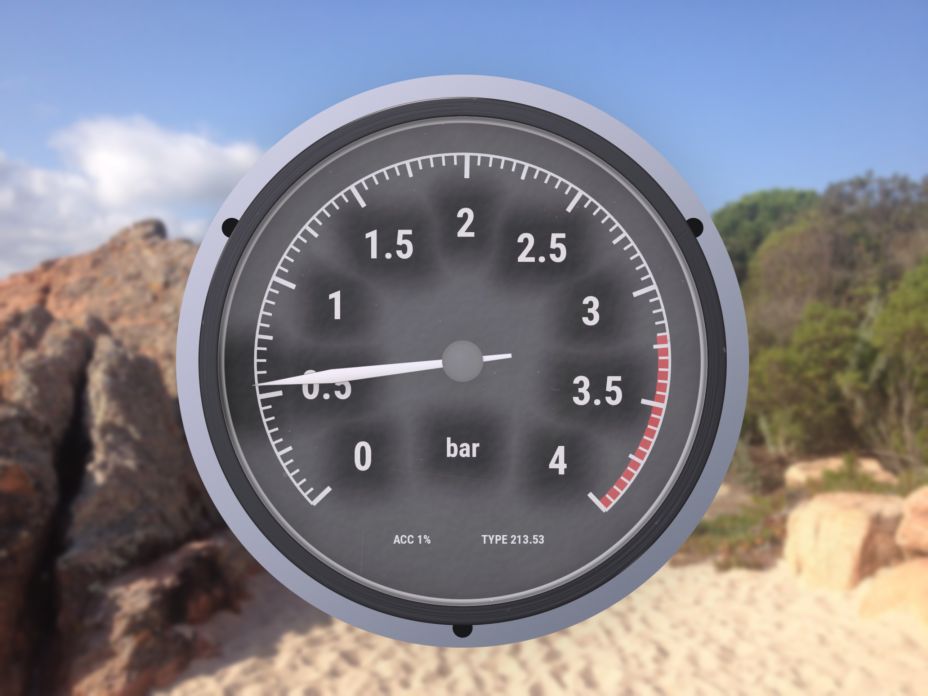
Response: 0.55bar
